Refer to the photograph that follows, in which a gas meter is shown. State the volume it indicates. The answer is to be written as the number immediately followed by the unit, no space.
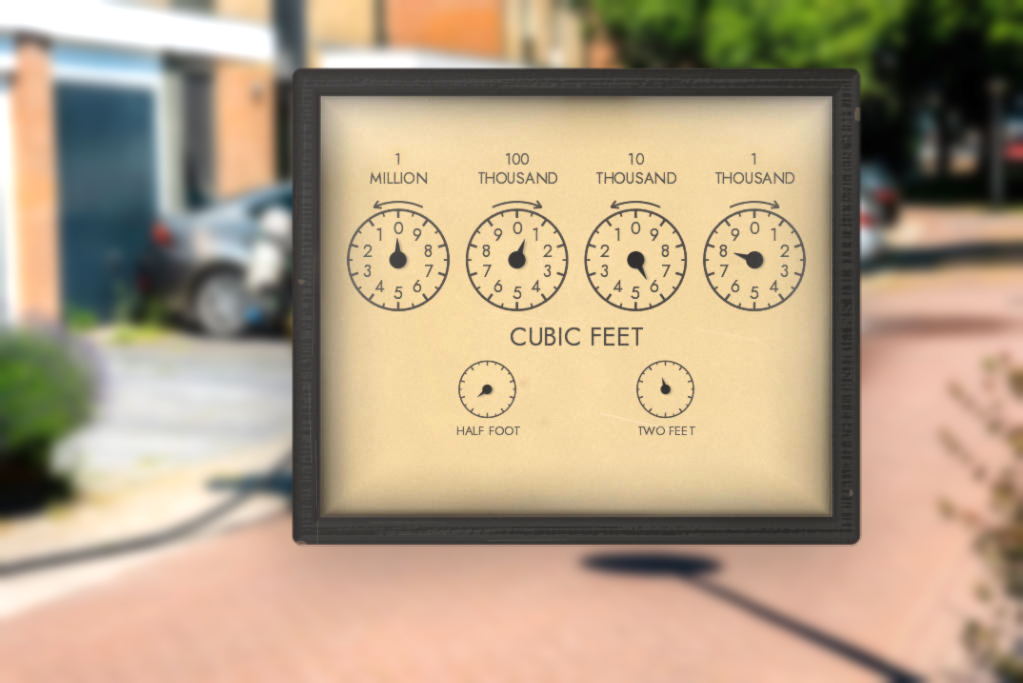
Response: 5800ft³
